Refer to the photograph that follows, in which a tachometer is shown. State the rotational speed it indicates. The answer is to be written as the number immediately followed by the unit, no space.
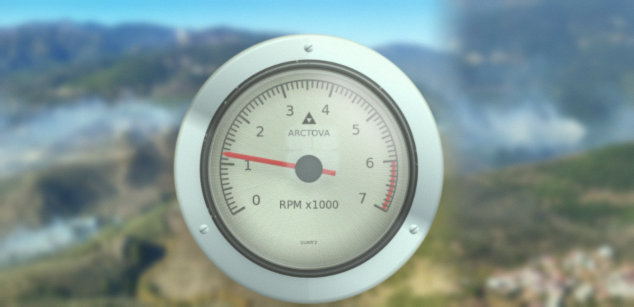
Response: 1200rpm
